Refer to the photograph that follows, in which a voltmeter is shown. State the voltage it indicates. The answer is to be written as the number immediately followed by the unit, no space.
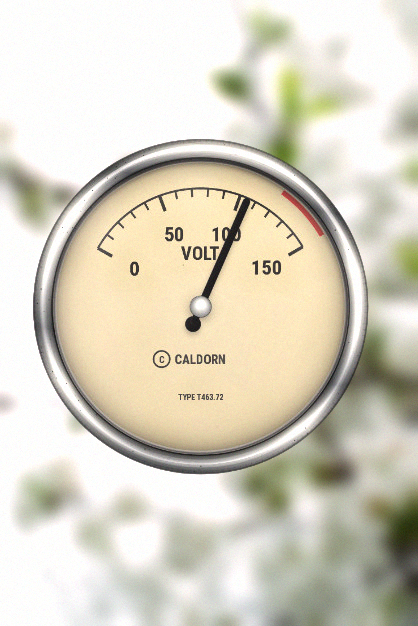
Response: 105V
